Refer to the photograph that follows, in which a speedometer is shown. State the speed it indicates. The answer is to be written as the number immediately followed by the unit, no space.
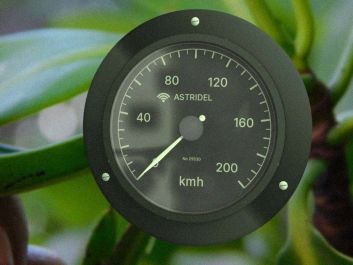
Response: 0km/h
